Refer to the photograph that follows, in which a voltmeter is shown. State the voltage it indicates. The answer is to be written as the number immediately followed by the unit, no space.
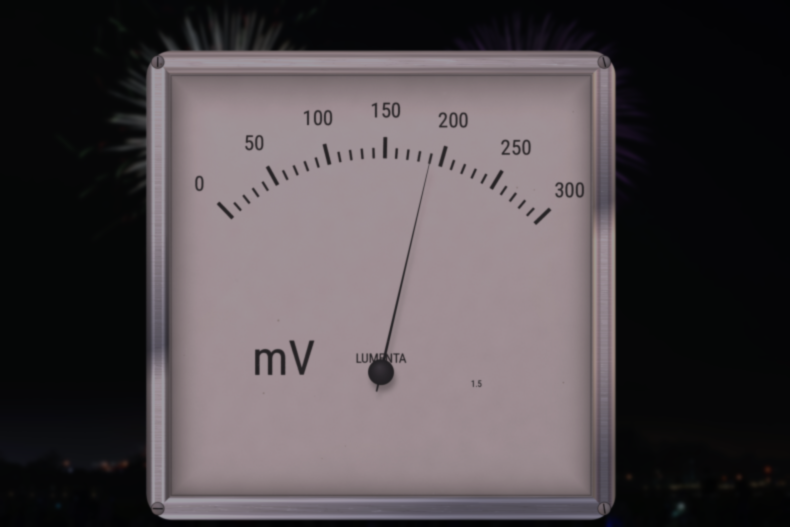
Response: 190mV
